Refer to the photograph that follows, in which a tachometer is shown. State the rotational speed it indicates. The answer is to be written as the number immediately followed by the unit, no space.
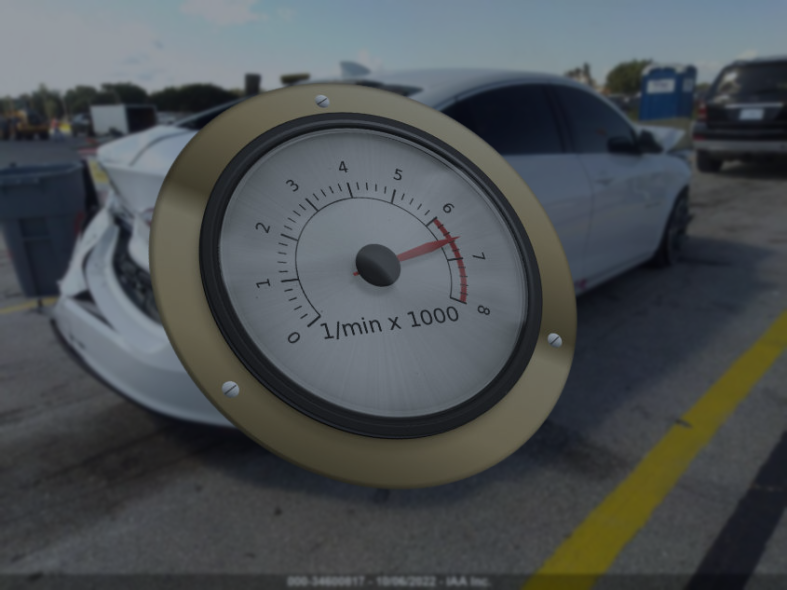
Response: 6600rpm
